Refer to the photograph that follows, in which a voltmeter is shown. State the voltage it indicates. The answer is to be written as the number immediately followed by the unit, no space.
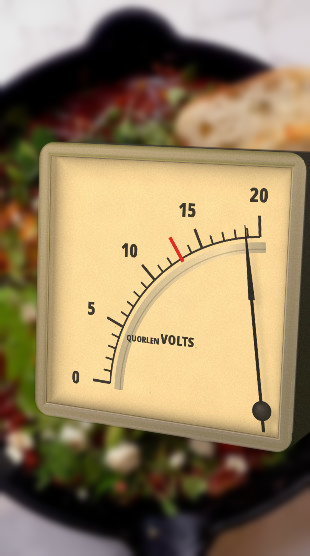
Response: 19V
